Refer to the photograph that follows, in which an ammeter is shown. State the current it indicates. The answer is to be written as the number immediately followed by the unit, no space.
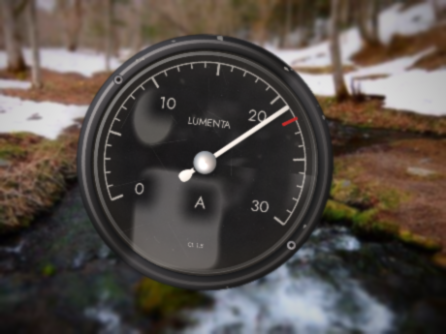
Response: 21A
